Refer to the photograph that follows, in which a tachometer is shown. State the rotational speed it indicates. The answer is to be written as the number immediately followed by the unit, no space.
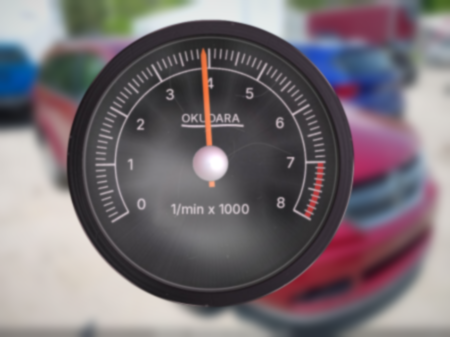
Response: 3900rpm
